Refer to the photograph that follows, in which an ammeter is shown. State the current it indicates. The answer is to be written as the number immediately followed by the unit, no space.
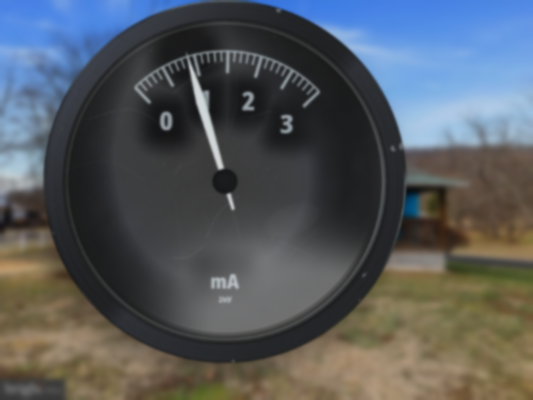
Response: 0.9mA
